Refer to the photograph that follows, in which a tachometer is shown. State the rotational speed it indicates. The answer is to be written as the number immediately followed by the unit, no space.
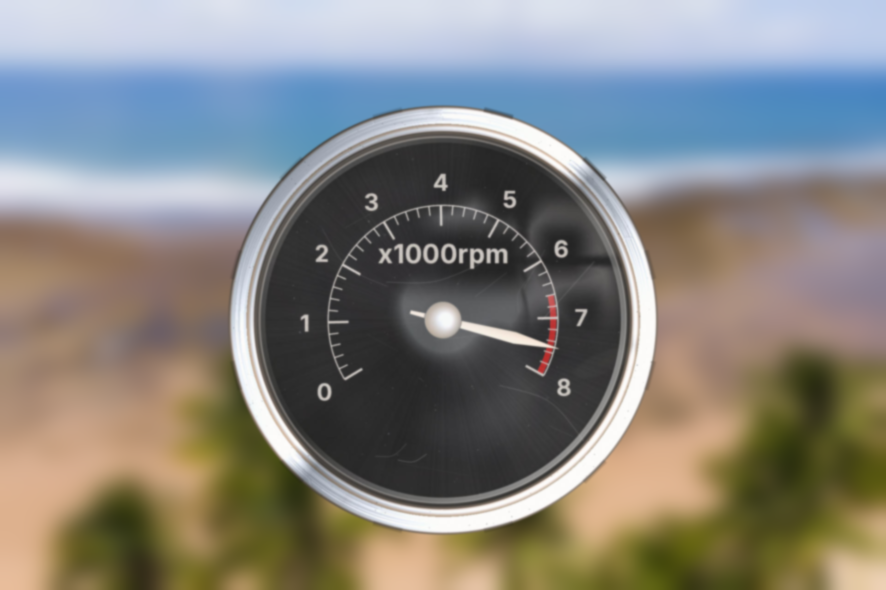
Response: 7500rpm
